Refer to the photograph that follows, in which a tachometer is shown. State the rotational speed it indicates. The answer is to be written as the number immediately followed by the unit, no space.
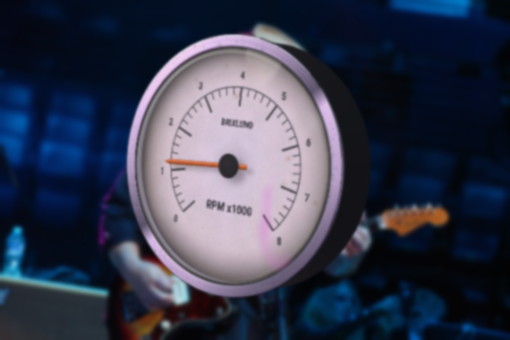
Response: 1200rpm
